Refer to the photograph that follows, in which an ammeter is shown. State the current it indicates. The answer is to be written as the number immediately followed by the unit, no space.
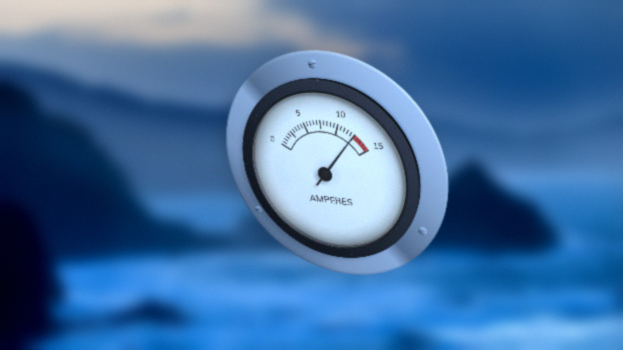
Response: 12.5A
